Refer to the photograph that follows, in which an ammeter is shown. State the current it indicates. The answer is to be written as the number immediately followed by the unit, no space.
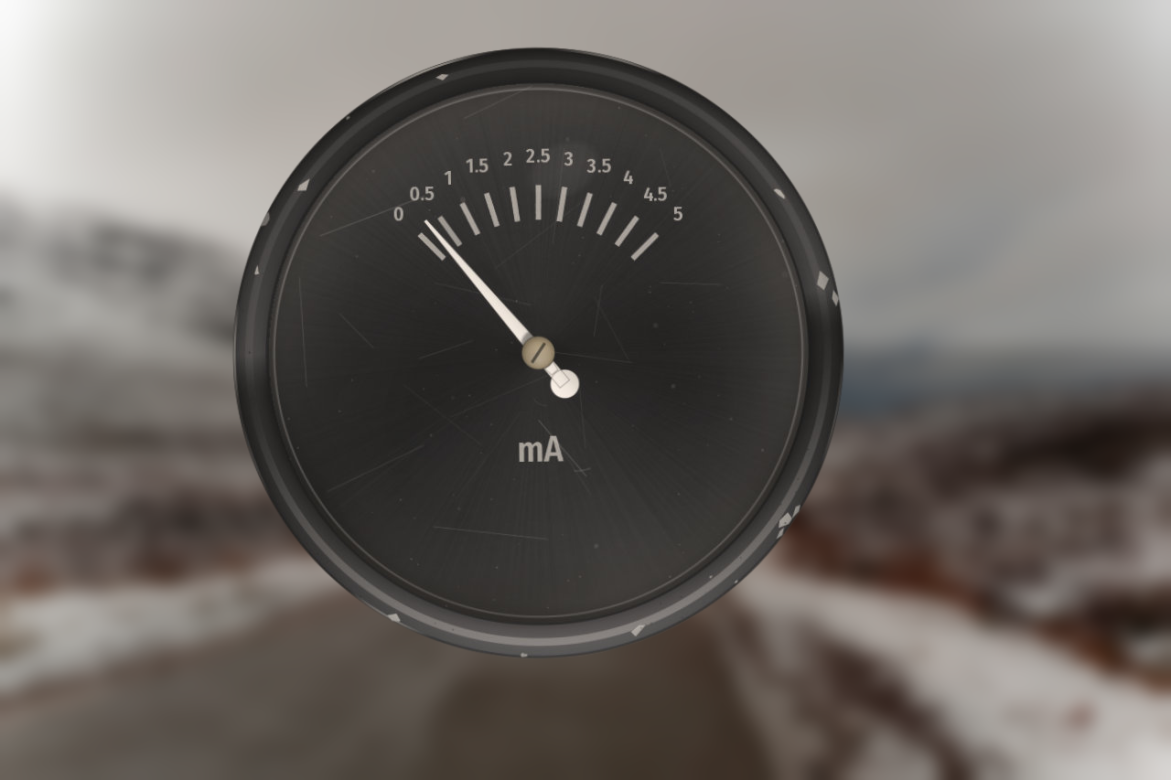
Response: 0.25mA
